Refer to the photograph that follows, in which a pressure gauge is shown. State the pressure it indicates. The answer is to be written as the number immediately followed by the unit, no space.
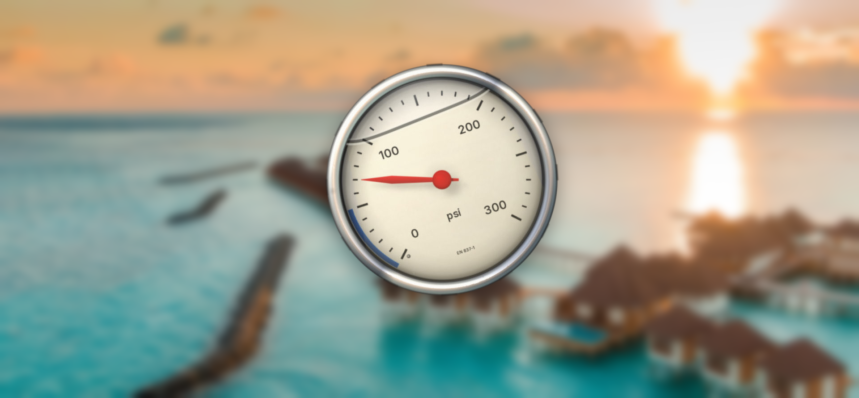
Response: 70psi
